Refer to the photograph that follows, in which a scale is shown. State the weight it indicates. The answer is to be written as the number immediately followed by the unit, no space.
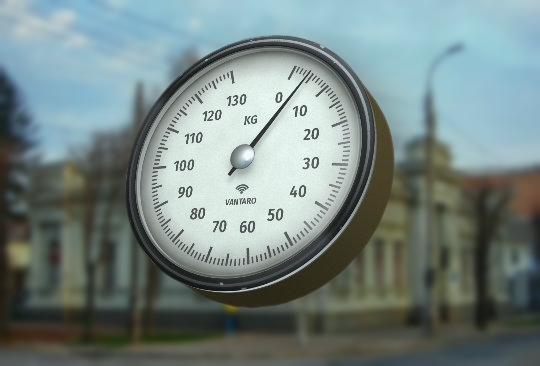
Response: 5kg
